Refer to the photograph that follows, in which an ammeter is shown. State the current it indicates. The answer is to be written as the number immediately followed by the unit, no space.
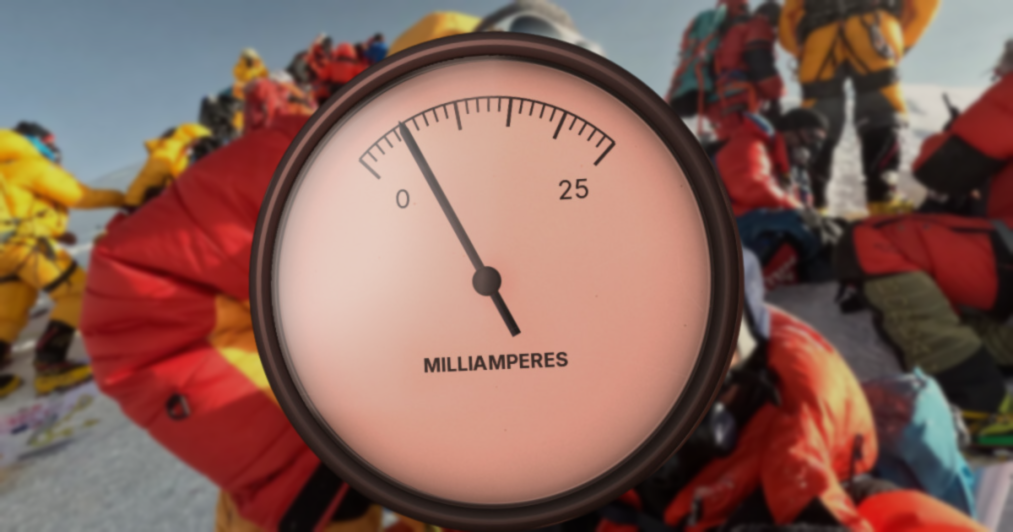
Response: 5mA
